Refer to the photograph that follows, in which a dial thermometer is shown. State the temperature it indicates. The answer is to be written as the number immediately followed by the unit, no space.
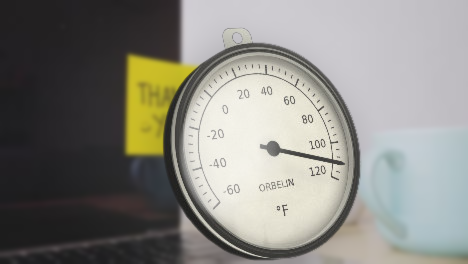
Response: 112°F
